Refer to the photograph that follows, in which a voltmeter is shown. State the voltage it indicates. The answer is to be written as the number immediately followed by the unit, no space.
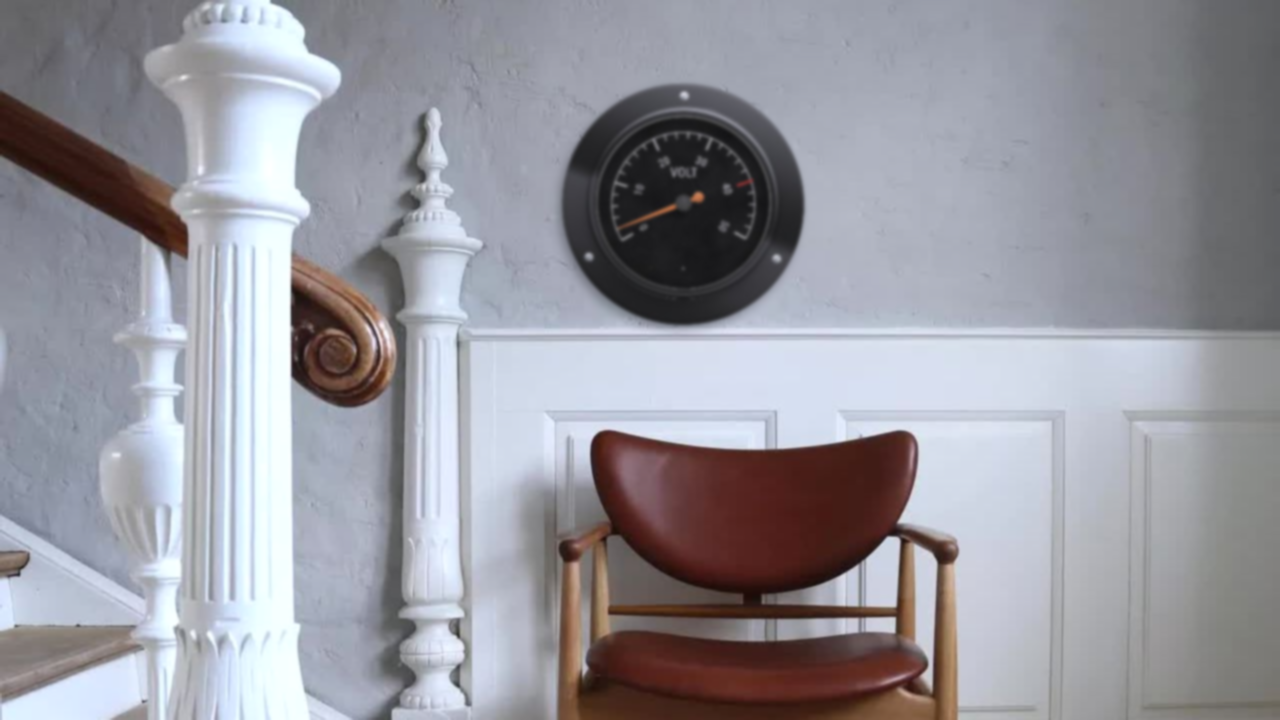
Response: 2V
